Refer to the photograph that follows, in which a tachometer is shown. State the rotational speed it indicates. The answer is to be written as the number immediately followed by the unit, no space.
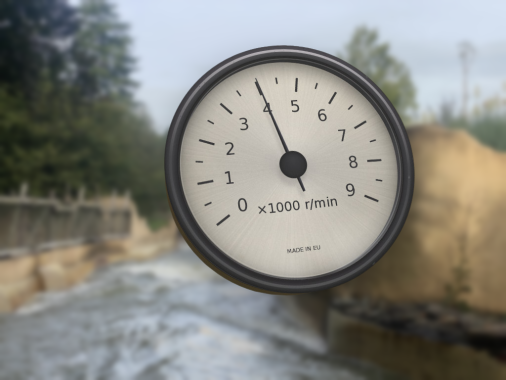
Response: 4000rpm
